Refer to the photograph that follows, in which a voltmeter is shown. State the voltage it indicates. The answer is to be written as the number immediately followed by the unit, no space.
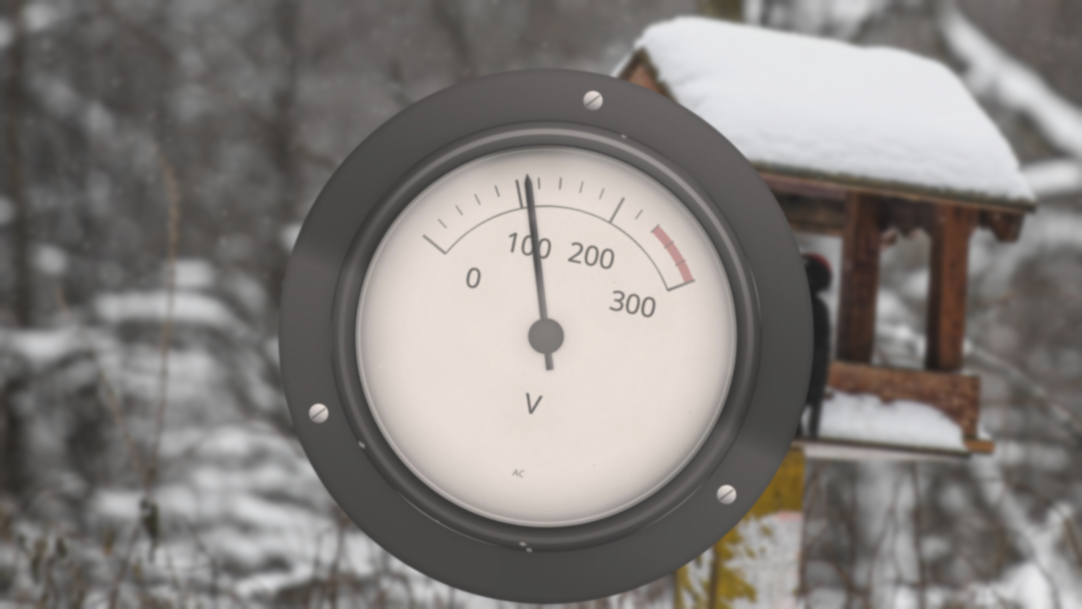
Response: 110V
